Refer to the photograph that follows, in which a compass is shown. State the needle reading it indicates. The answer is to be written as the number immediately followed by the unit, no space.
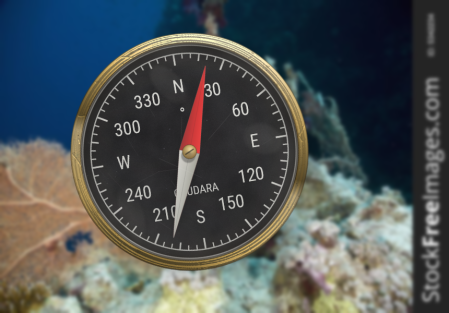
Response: 20°
